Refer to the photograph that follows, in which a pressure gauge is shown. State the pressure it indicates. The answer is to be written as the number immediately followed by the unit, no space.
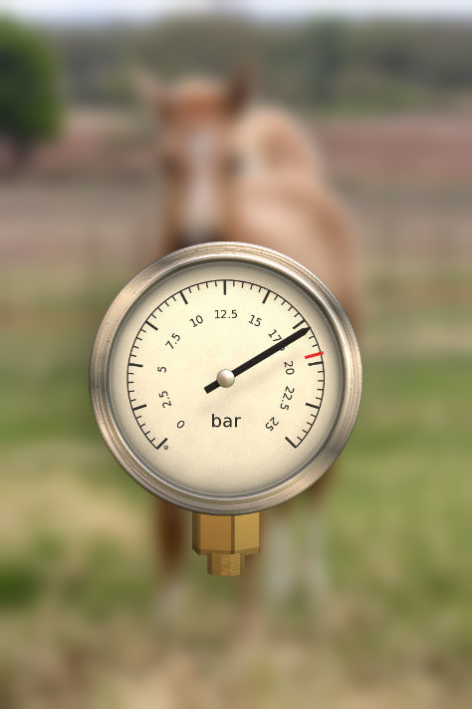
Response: 18bar
